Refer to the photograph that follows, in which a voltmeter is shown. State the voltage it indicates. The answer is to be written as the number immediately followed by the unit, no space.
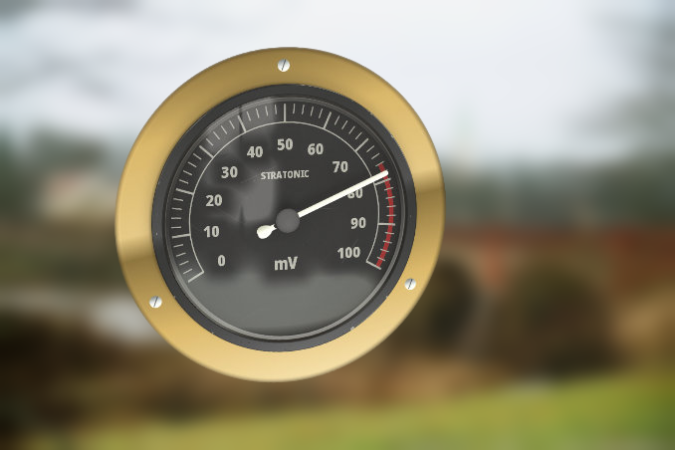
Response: 78mV
